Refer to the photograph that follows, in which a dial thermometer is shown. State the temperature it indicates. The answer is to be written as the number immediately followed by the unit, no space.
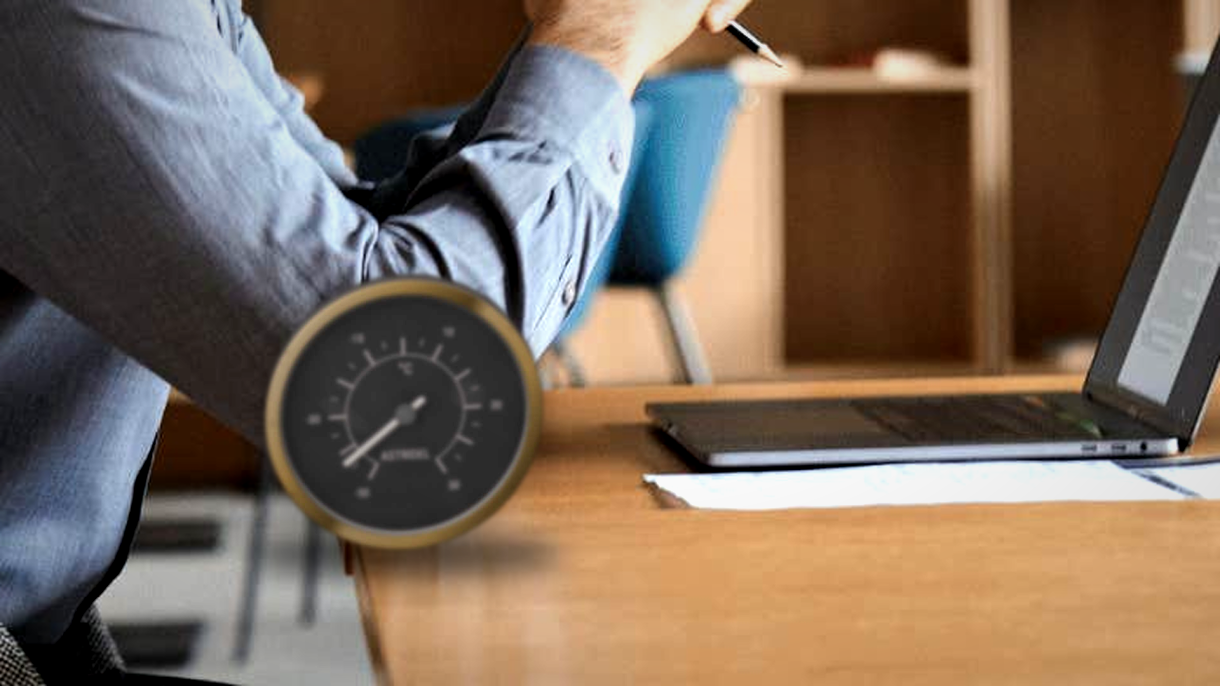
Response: -42.5°C
